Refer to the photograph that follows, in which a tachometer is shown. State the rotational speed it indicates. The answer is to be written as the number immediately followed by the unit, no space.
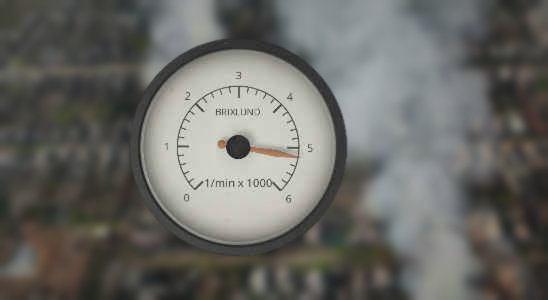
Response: 5200rpm
